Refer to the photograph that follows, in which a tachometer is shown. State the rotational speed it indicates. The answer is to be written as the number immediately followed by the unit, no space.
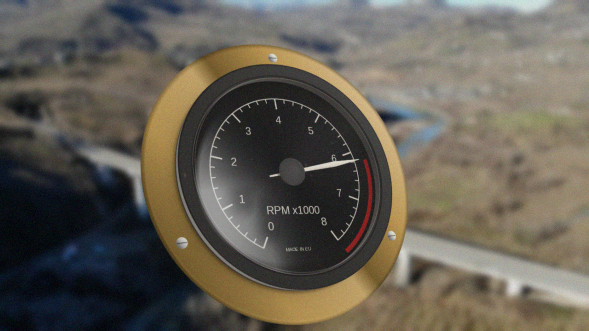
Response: 6200rpm
